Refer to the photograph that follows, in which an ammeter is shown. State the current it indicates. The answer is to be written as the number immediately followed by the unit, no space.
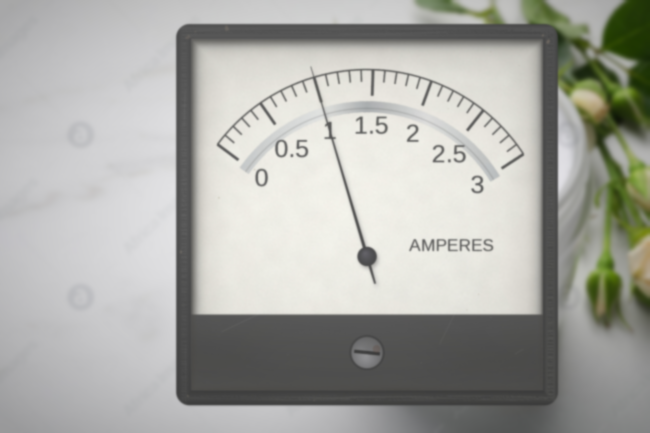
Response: 1A
